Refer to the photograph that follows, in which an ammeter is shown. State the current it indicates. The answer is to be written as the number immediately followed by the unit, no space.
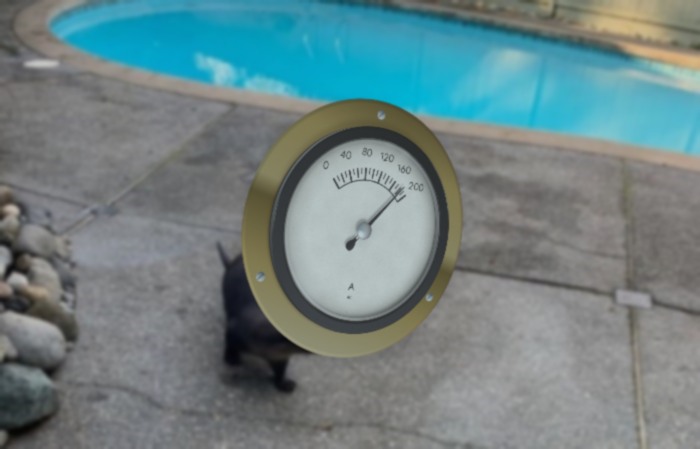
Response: 180A
